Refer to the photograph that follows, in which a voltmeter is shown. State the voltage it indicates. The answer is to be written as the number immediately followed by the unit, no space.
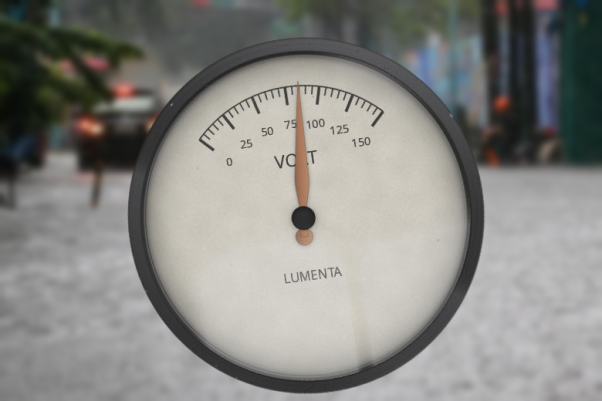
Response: 85V
